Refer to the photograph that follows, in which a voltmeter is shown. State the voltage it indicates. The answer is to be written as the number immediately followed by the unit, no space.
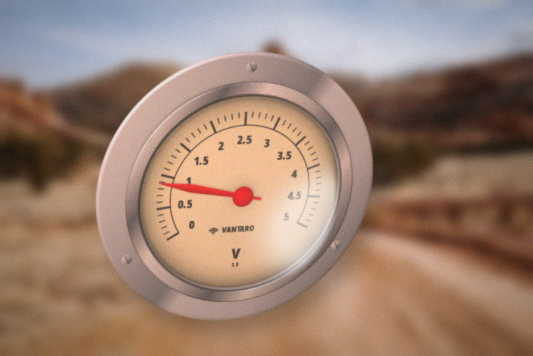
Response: 0.9V
